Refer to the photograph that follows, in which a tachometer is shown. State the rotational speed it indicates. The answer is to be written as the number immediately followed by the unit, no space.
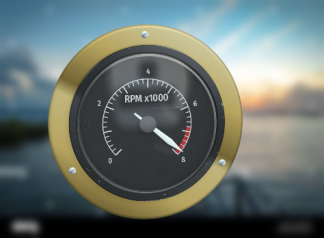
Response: 7800rpm
